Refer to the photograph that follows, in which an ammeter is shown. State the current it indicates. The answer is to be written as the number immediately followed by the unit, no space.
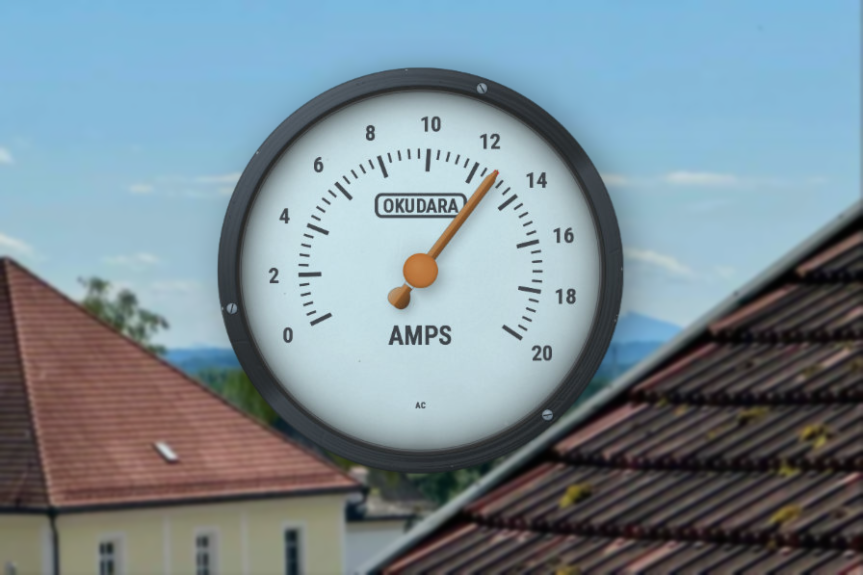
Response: 12.8A
